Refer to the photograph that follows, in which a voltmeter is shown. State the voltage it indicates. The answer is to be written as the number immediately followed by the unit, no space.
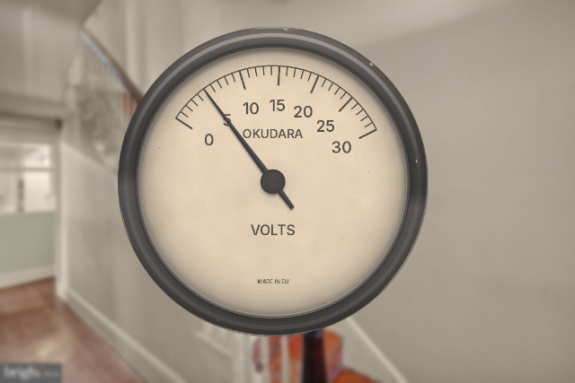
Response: 5V
